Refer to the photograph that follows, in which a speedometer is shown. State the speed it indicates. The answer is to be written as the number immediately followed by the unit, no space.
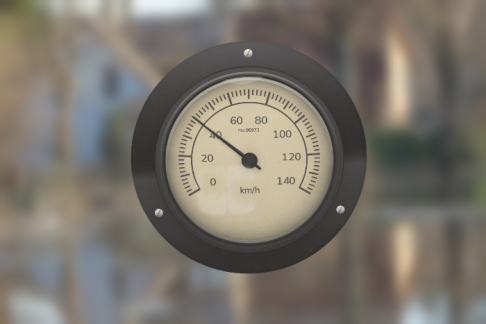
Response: 40km/h
